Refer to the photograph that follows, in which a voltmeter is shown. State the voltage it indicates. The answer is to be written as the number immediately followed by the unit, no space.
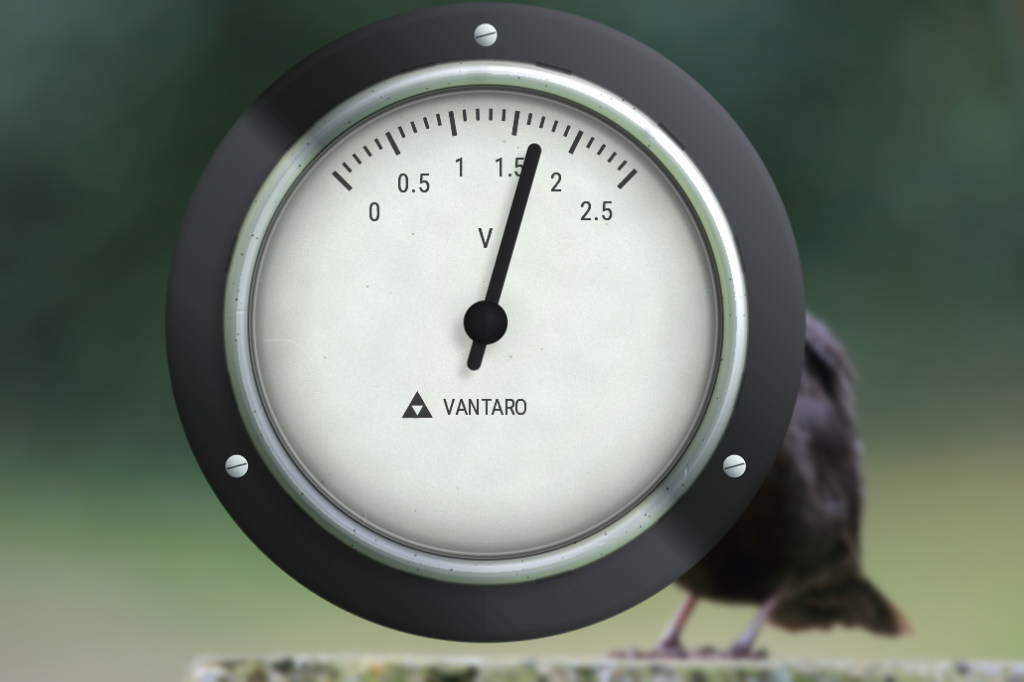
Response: 1.7V
